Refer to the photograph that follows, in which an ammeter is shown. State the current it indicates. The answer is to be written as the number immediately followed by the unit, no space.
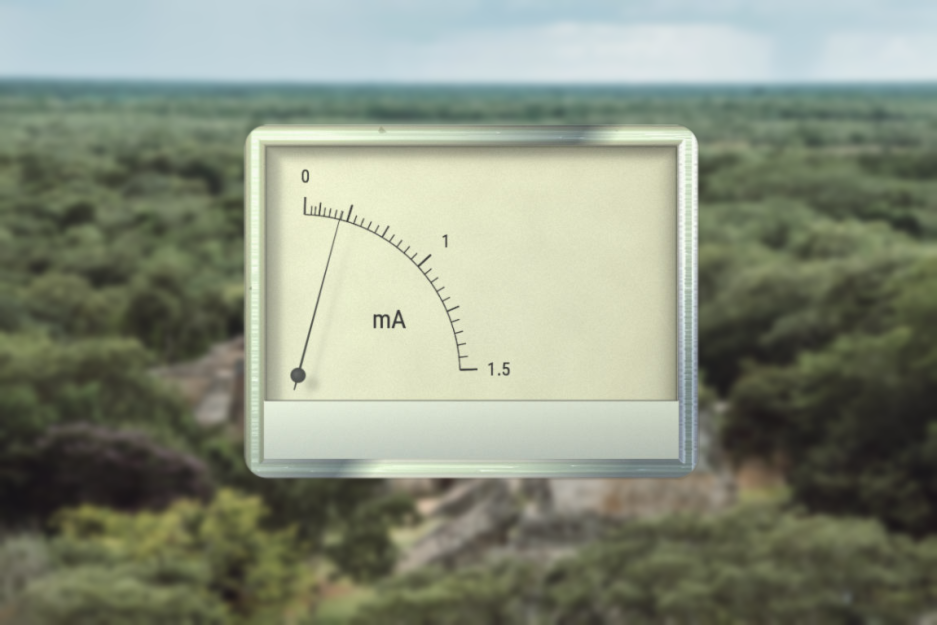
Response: 0.45mA
